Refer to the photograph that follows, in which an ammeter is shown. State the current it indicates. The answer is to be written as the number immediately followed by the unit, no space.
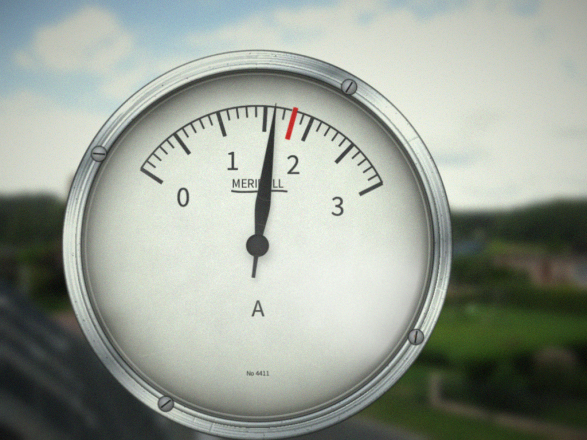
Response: 1.6A
